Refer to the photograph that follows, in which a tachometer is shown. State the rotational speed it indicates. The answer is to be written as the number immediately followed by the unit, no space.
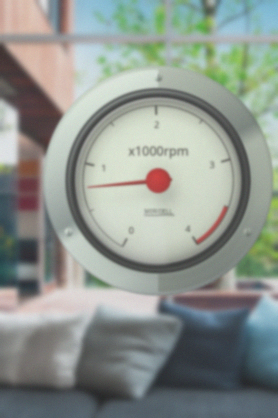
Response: 750rpm
